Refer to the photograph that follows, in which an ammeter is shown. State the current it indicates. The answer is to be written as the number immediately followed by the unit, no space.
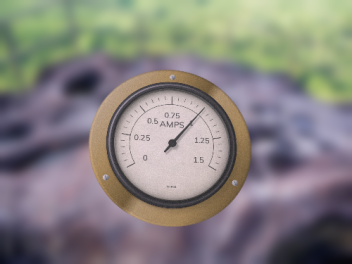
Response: 1A
